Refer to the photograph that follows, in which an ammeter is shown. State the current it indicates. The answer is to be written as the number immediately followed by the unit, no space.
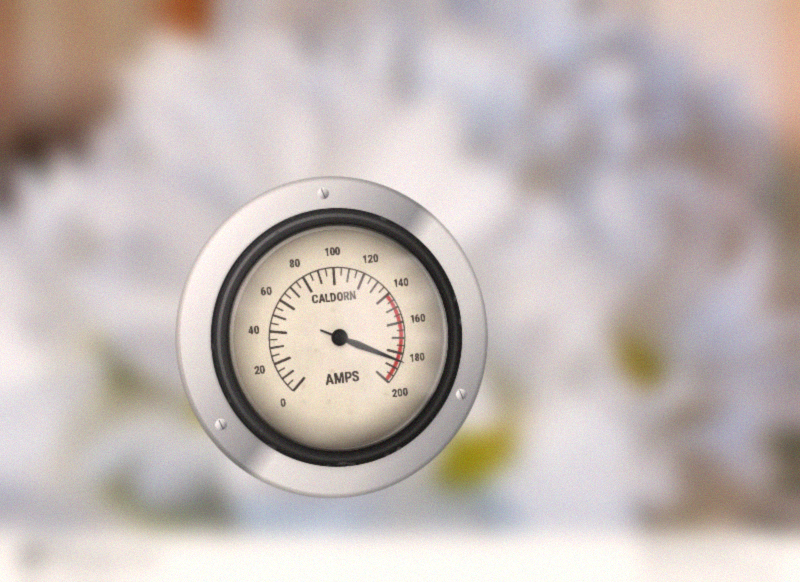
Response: 185A
